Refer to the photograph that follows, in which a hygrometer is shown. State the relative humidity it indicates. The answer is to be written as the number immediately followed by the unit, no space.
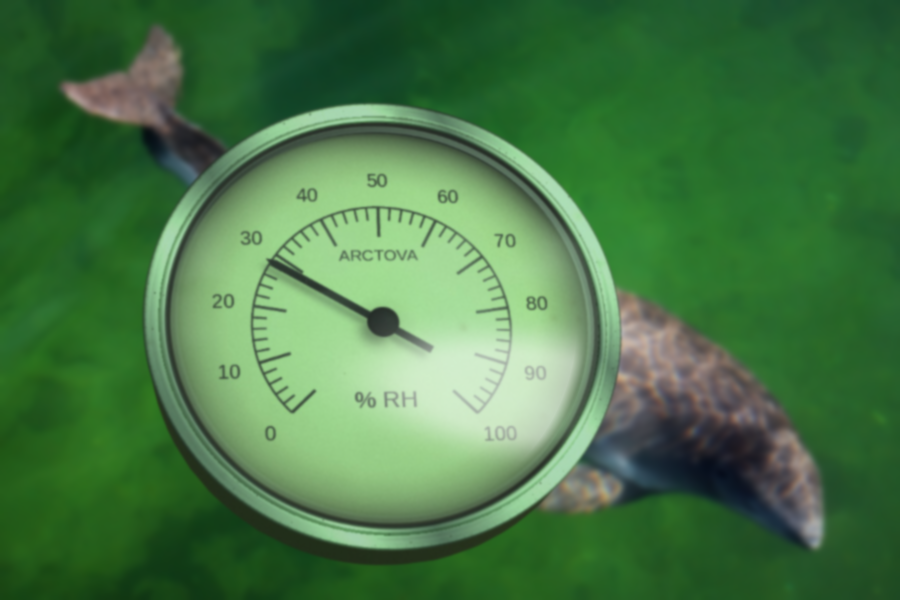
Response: 28%
